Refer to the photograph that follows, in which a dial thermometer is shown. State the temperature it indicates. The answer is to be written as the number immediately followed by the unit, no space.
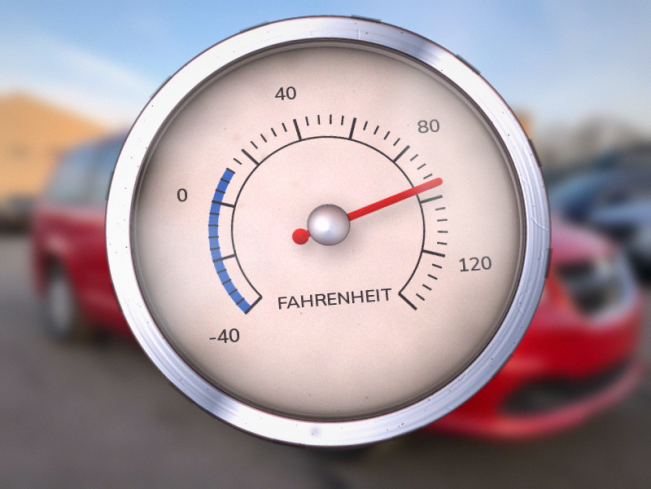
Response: 96°F
